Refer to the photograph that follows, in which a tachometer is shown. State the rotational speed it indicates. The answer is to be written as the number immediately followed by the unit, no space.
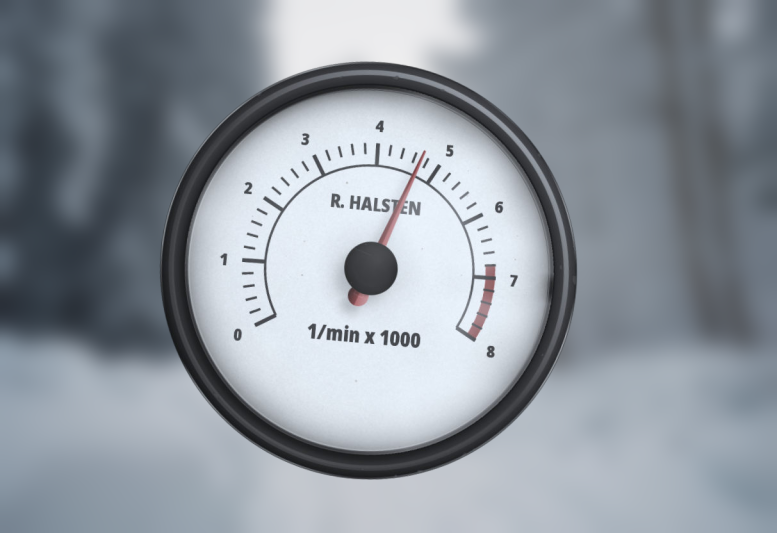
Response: 4700rpm
